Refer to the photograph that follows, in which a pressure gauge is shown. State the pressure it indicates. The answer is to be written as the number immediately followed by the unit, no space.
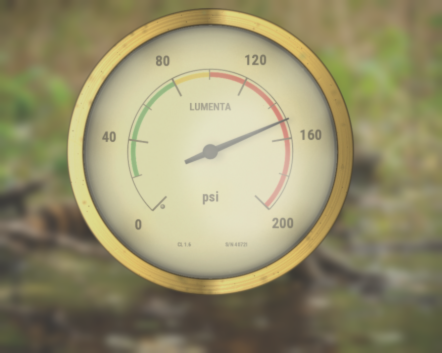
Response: 150psi
